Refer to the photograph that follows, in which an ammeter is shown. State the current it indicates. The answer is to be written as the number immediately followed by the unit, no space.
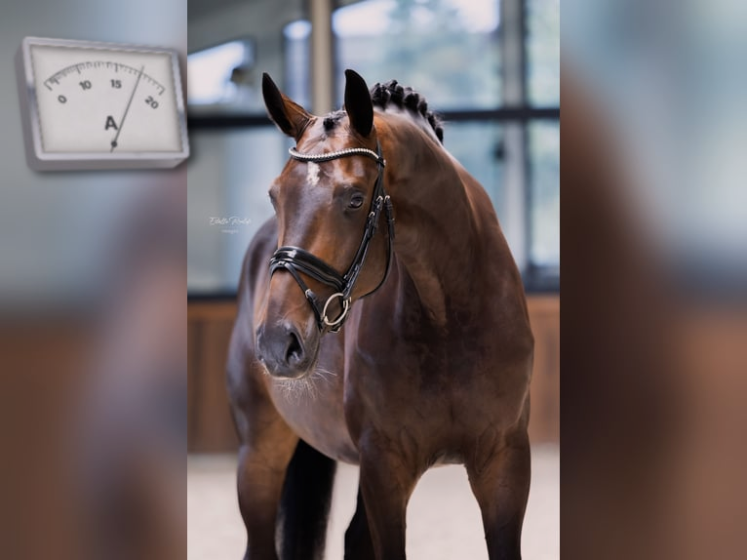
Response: 17.5A
